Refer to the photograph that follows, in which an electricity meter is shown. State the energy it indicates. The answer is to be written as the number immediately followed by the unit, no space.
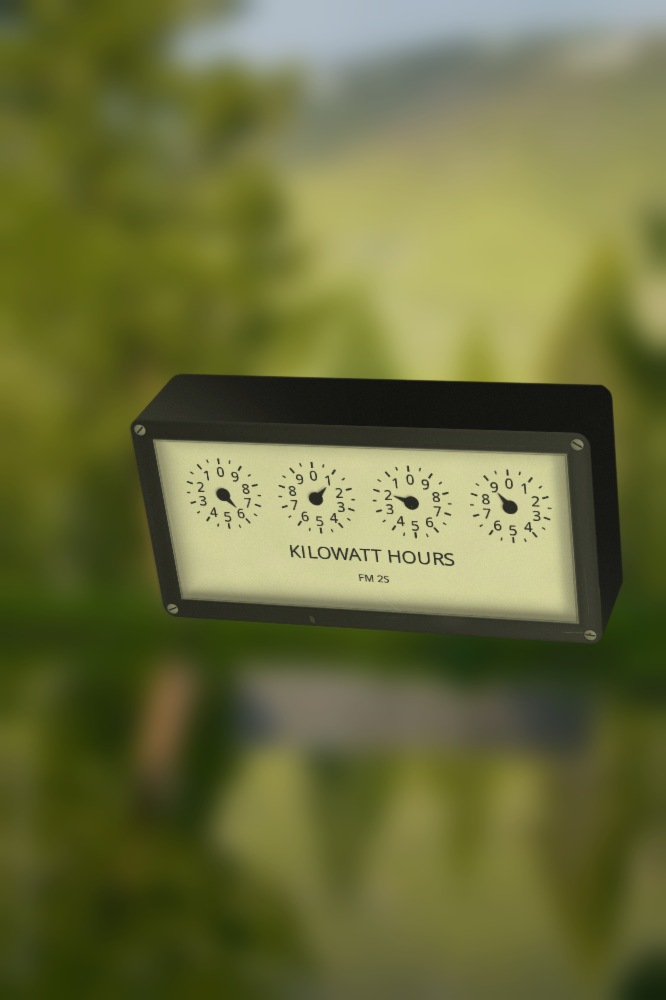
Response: 6119kWh
